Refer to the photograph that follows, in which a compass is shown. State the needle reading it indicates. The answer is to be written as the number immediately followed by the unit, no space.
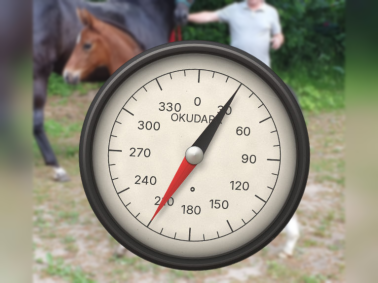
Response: 210°
